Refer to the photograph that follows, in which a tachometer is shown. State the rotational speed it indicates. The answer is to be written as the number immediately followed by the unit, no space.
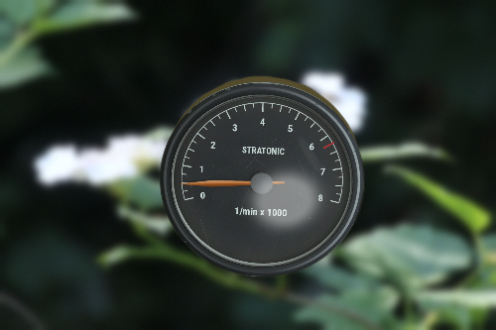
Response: 500rpm
